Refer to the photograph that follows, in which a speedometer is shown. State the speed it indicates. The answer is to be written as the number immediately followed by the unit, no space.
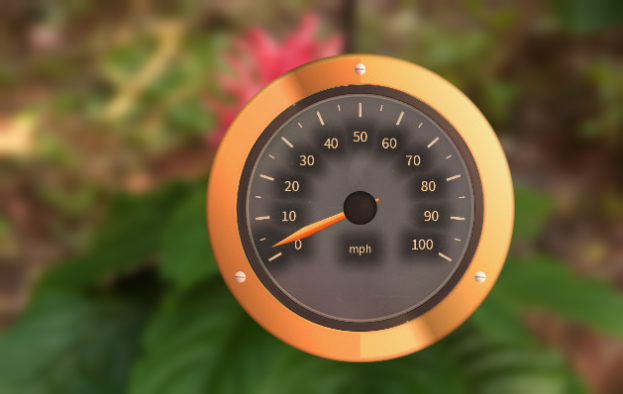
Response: 2.5mph
